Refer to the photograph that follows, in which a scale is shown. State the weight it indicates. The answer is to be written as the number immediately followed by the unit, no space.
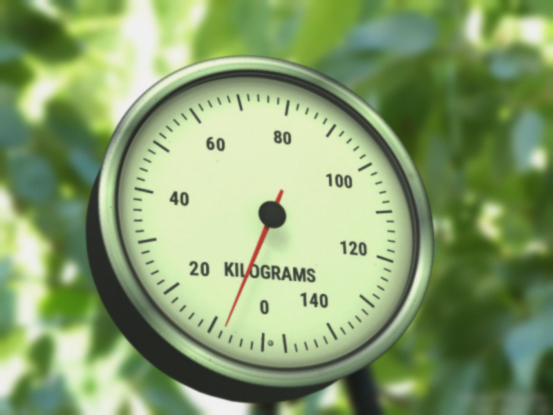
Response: 8kg
